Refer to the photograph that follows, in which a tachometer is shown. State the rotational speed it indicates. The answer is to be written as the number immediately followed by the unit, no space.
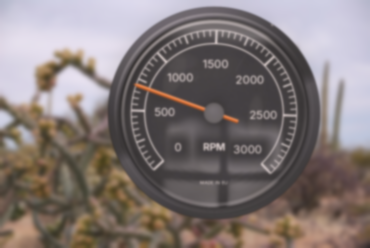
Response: 700rpm
